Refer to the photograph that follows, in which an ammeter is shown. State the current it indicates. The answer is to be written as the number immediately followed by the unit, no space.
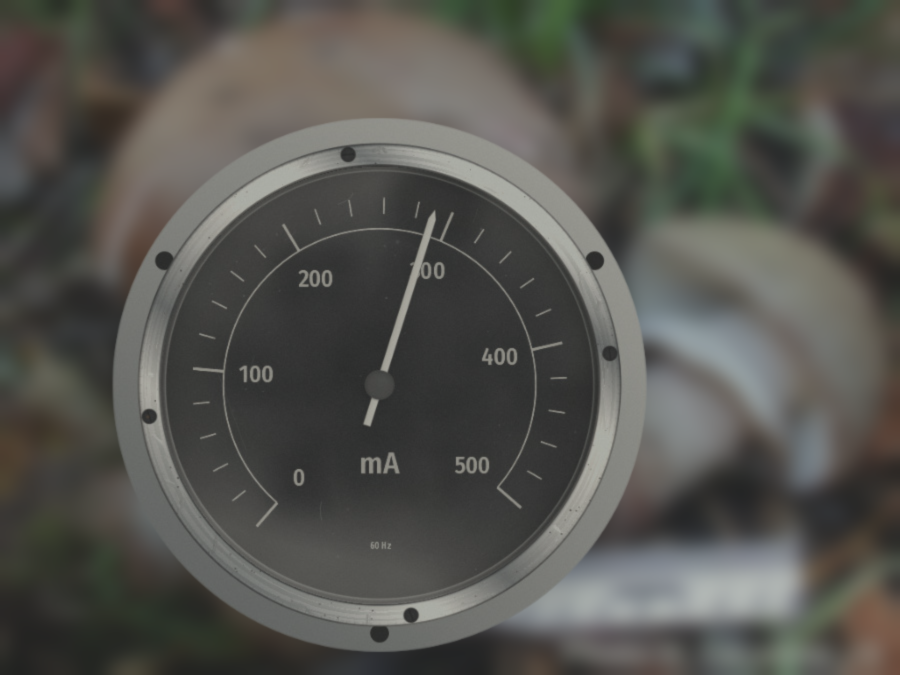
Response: 290mA
